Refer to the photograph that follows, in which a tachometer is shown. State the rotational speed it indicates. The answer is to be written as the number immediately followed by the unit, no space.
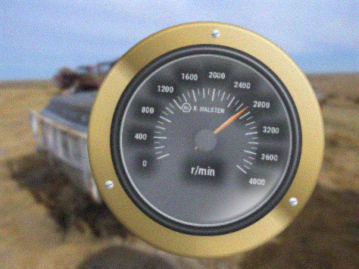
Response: 2700rpm
